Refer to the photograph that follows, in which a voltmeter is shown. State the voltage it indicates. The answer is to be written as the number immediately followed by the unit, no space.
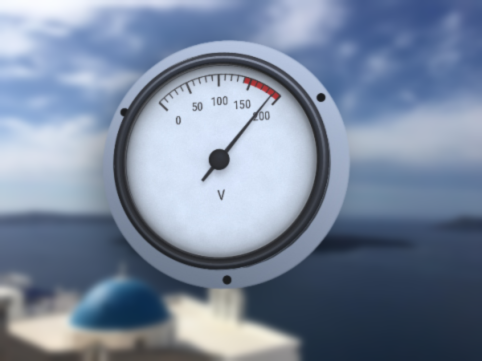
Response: 190V
